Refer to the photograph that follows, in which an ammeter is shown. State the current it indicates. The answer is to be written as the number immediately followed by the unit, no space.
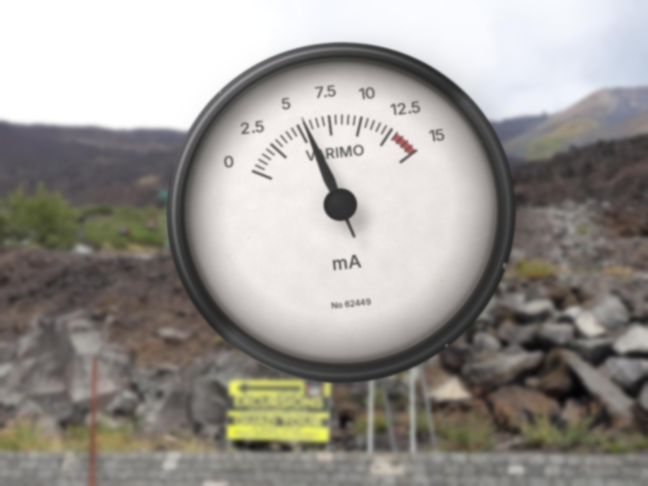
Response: 5.5mA
